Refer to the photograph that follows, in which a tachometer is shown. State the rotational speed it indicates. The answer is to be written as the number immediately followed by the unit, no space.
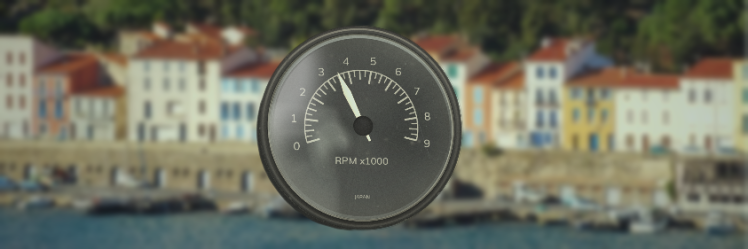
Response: 3500rpm
